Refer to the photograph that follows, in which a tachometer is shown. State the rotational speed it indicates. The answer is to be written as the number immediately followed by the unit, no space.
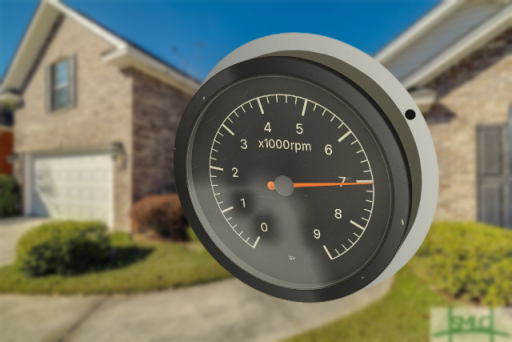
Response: 7000rpm
